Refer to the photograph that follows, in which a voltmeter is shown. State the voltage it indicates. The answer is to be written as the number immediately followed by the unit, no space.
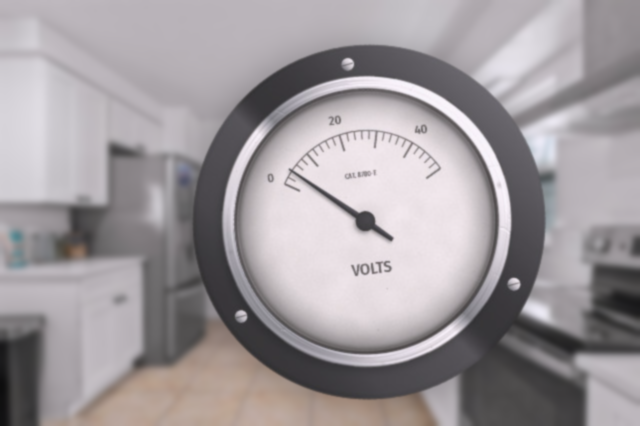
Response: 4V
